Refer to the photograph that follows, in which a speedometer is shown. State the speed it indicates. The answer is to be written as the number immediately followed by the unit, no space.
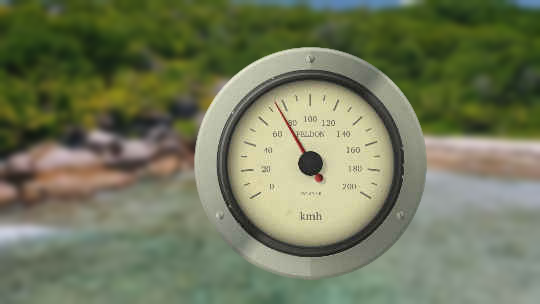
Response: 75km/h
